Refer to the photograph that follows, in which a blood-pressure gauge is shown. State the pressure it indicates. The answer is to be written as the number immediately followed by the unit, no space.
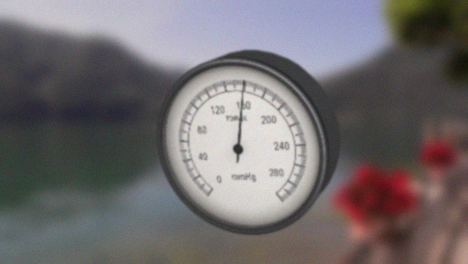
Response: 160mmHg
